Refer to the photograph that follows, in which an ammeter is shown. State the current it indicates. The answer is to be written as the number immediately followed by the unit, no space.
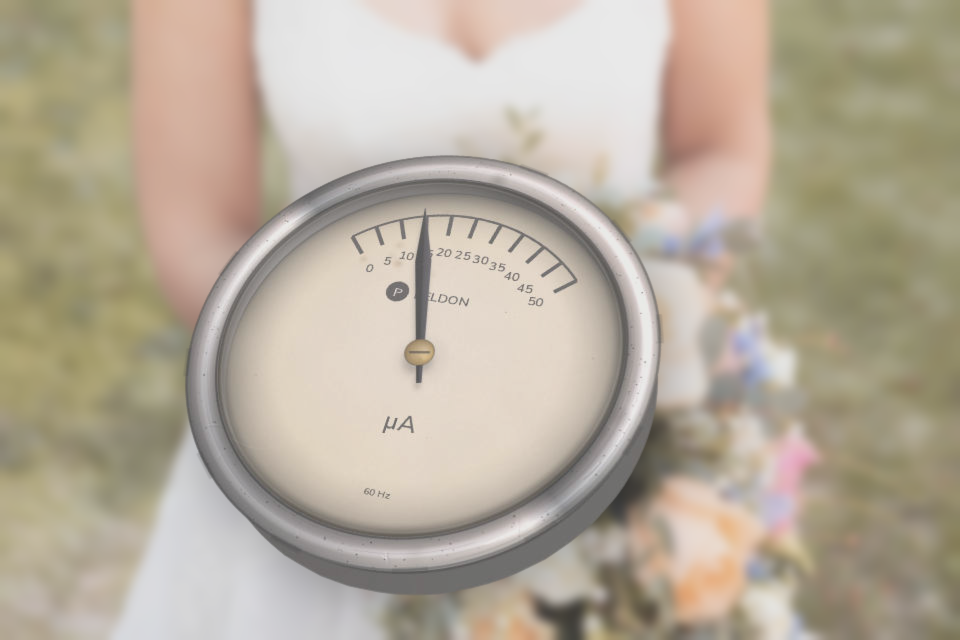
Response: 15µA
